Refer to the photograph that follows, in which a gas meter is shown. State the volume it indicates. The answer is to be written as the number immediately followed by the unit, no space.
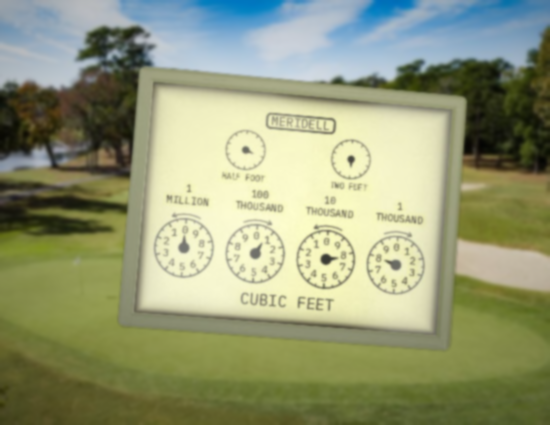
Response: 7800ft³
